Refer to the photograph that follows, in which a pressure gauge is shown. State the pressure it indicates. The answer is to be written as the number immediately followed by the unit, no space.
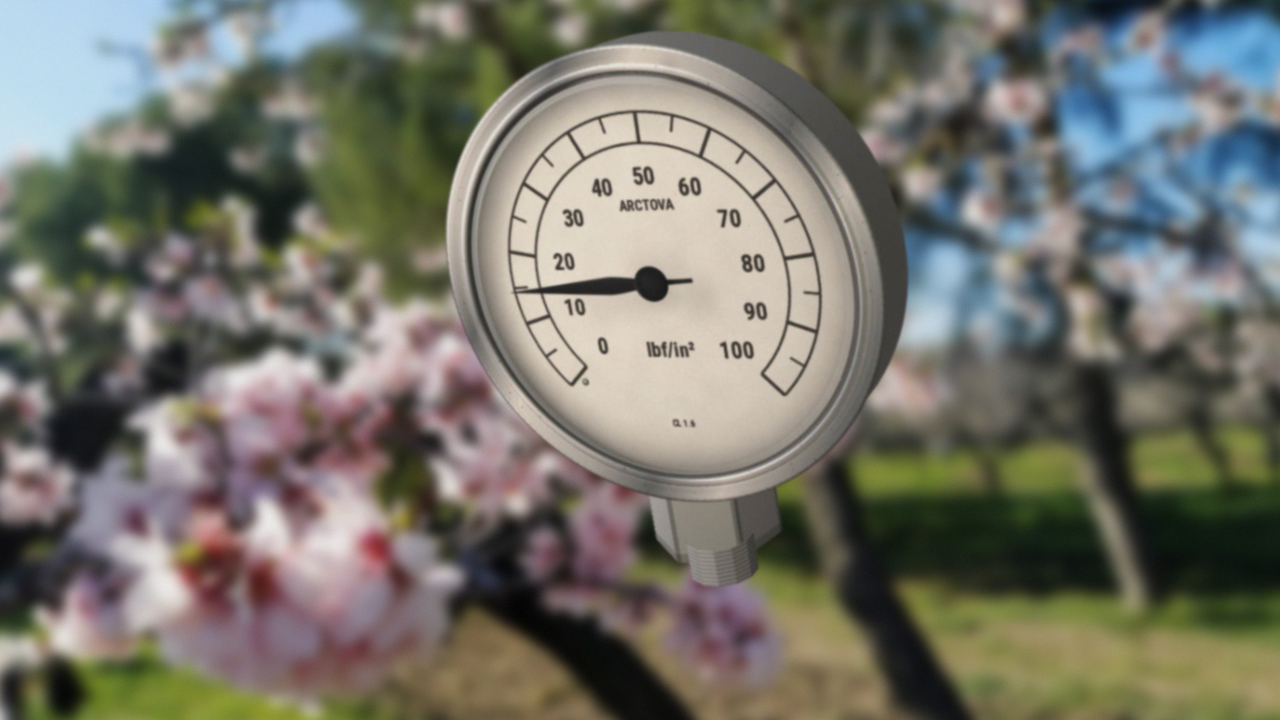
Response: 15psi
